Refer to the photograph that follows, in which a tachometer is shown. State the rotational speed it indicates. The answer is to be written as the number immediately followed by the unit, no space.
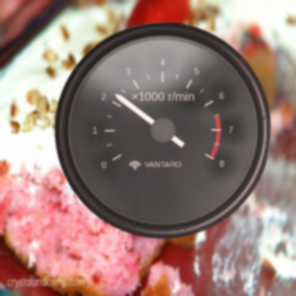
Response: 2250rpm
